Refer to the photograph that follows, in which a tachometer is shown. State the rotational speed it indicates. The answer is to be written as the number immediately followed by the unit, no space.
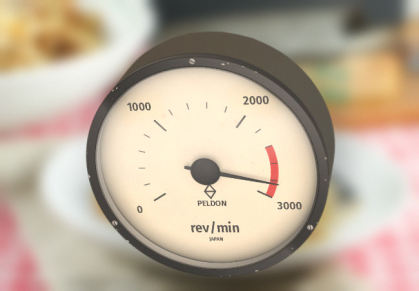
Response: 2800rpm
